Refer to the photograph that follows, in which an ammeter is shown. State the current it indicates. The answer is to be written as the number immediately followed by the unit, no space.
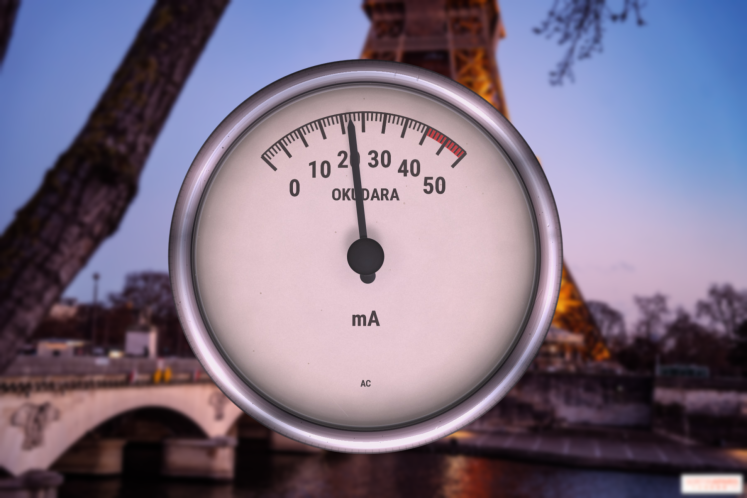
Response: 22mA
